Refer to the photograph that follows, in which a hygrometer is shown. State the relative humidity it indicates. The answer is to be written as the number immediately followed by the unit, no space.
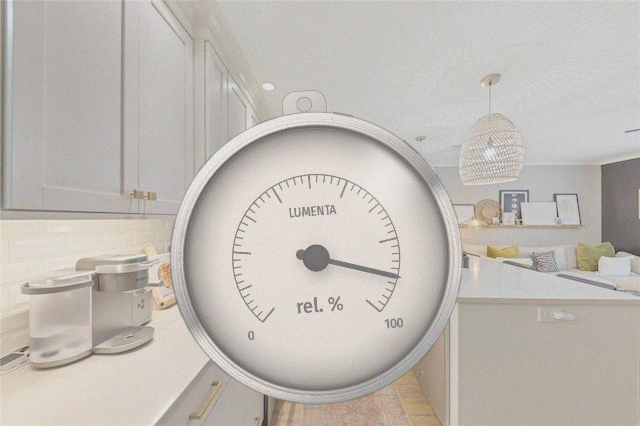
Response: 90%
